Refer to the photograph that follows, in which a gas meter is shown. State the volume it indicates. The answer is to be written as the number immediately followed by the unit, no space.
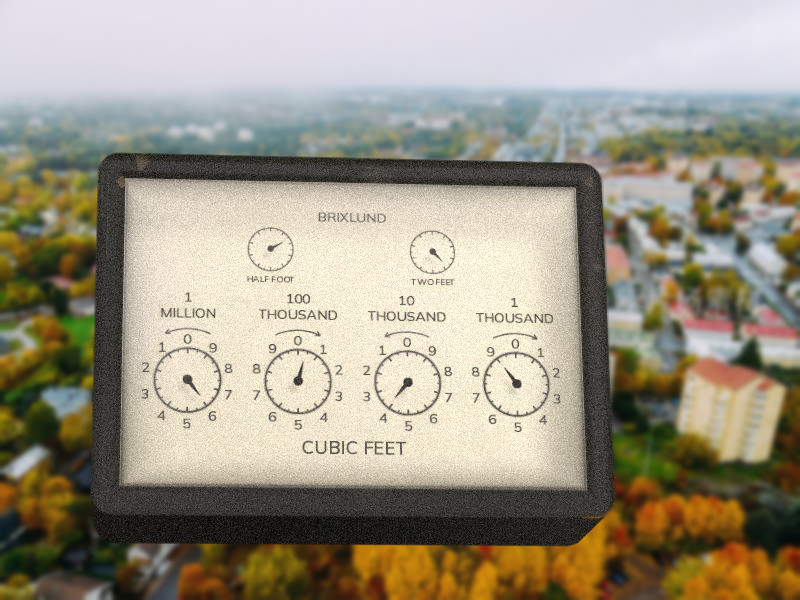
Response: 603900ft³
